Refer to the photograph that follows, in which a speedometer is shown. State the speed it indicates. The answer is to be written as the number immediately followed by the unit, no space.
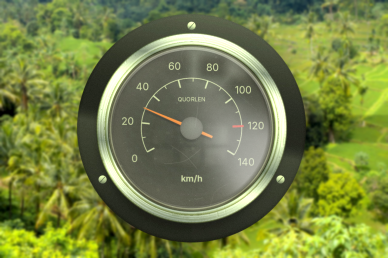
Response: 30km/h
